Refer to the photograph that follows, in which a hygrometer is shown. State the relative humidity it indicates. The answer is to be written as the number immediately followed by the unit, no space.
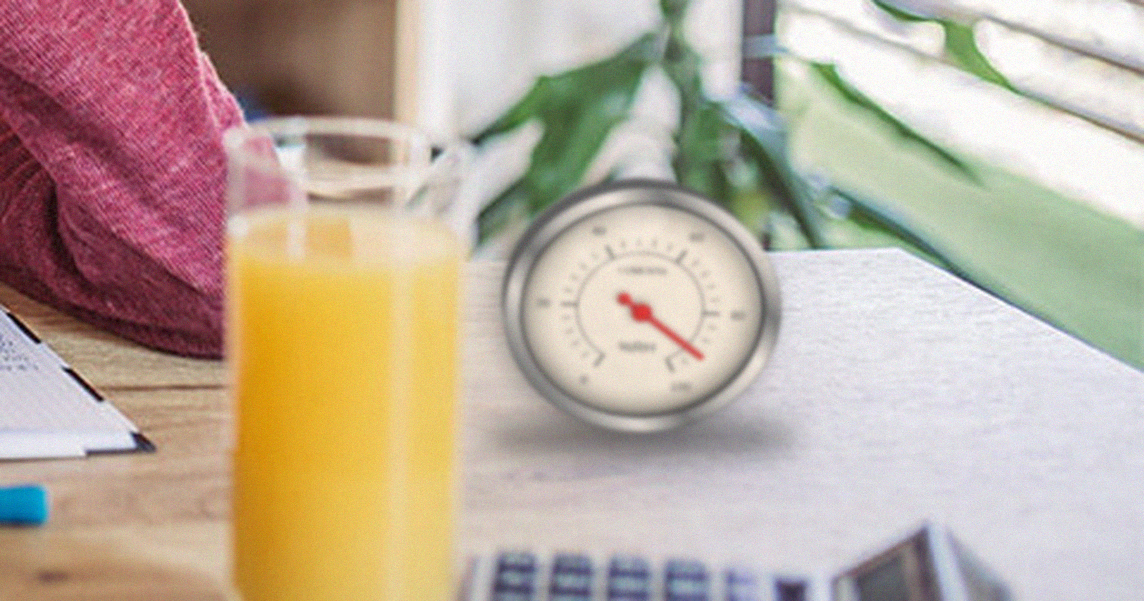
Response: 92%
